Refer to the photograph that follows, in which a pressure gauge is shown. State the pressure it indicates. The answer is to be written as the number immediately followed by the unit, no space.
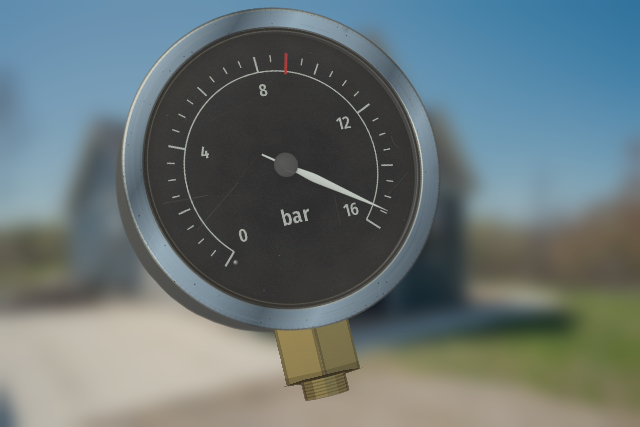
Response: 15.5bar
